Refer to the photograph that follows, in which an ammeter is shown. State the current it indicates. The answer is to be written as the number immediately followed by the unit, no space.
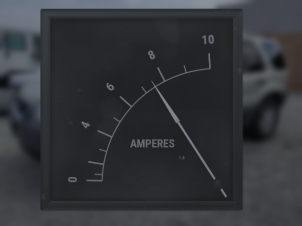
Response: 7.5A
